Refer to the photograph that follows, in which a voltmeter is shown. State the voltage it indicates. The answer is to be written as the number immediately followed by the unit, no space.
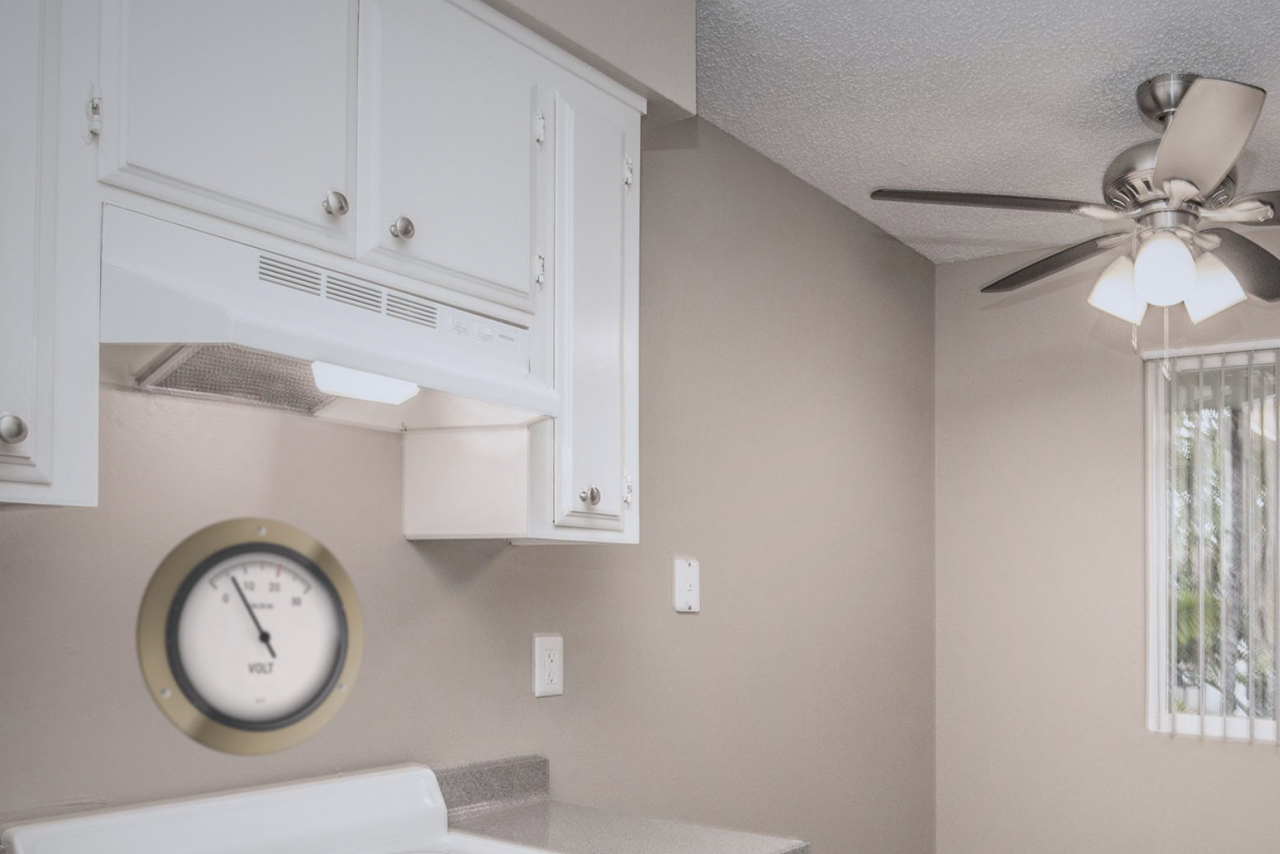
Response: 5V
